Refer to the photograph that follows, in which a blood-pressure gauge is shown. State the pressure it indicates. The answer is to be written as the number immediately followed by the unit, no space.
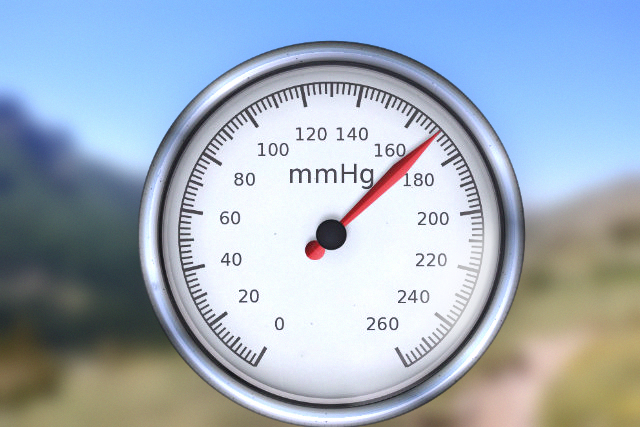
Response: 170mmHg
